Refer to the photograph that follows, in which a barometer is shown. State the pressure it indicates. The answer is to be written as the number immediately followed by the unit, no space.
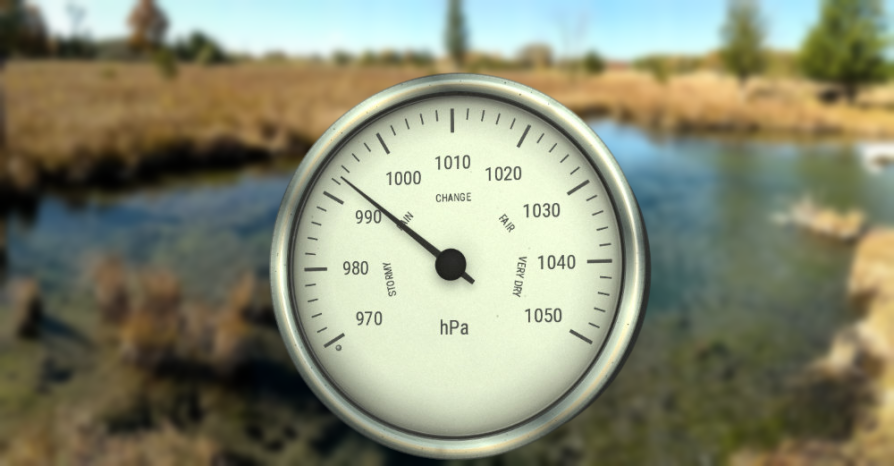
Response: 993hPa
